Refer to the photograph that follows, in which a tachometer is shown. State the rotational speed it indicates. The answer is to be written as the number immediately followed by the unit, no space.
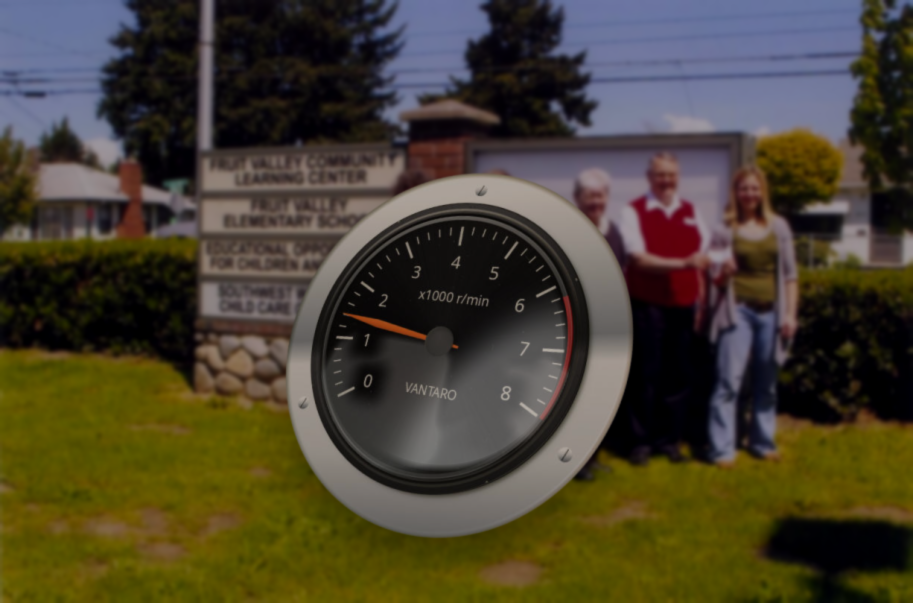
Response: 1400rpm
